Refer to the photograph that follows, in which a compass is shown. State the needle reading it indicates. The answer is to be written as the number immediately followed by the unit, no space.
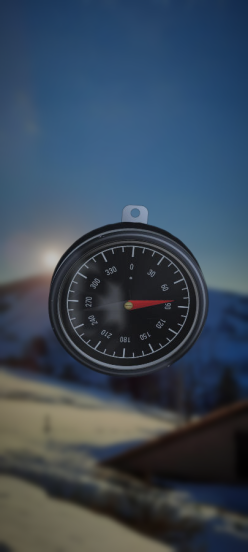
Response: 80°
